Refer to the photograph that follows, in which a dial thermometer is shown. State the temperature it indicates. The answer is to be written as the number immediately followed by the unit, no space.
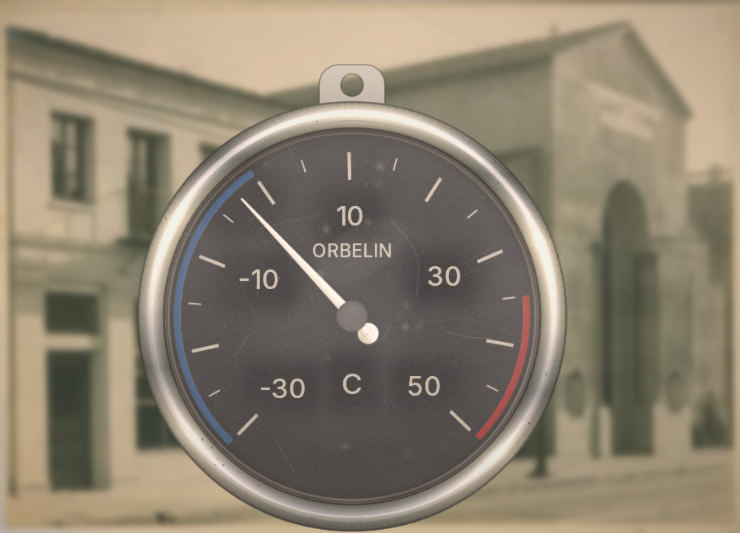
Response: -2.5°C
